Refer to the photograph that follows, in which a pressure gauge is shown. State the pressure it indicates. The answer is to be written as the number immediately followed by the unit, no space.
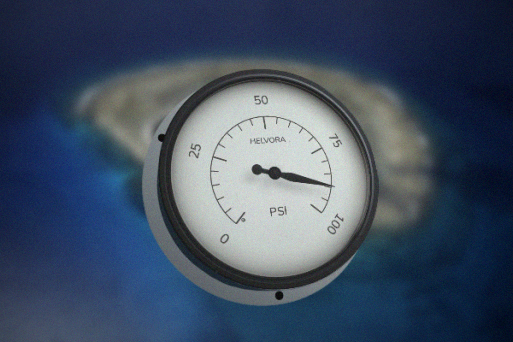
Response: 90psi
